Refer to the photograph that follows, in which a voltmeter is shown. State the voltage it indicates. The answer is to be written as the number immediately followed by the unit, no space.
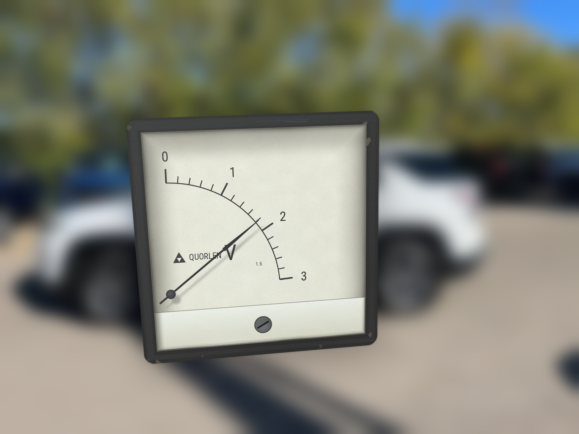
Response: 1.8V
